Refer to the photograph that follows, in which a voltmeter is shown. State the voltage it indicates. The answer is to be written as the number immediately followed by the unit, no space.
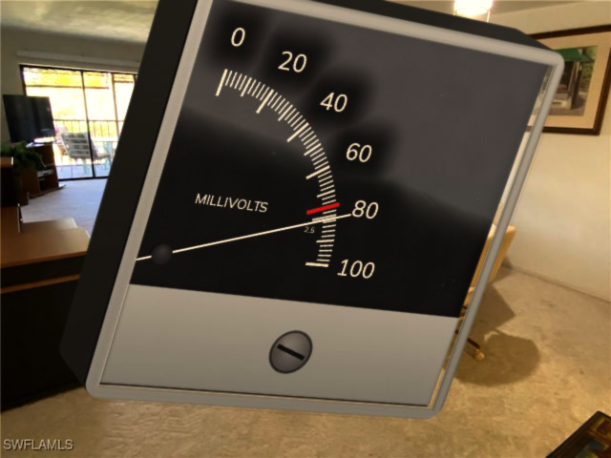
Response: 80mV
